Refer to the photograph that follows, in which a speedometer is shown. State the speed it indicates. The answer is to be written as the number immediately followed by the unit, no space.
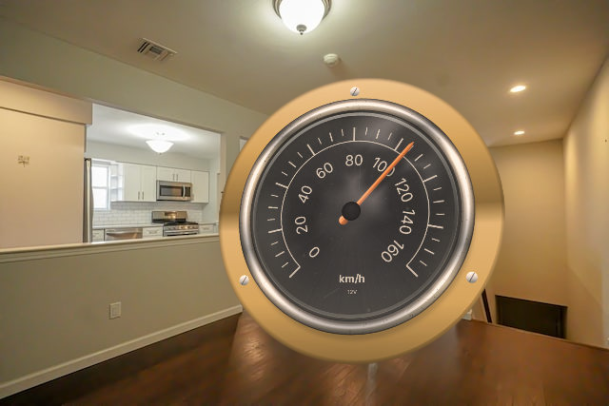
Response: 105km/h
